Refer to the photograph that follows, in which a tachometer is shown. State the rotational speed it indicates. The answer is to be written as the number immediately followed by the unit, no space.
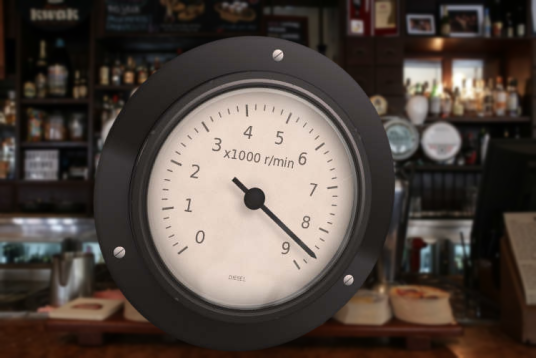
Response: 8600rpm
